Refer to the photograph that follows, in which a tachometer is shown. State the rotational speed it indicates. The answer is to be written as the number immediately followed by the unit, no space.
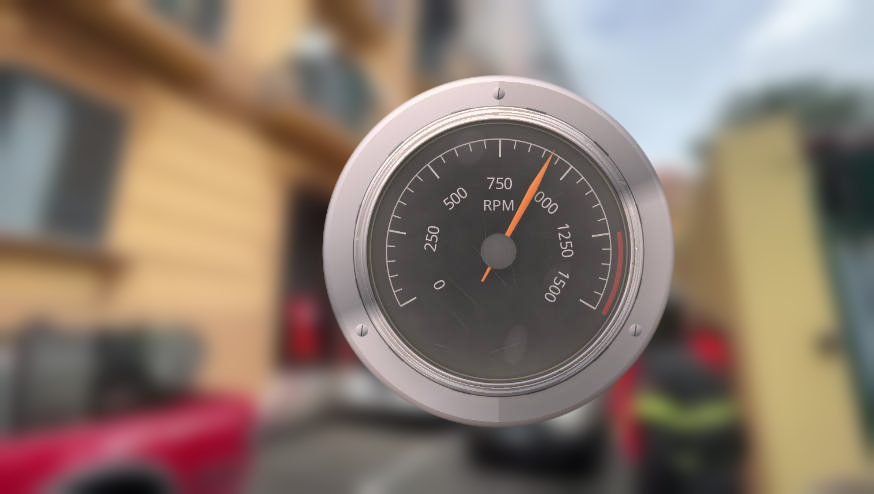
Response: 925rpm
